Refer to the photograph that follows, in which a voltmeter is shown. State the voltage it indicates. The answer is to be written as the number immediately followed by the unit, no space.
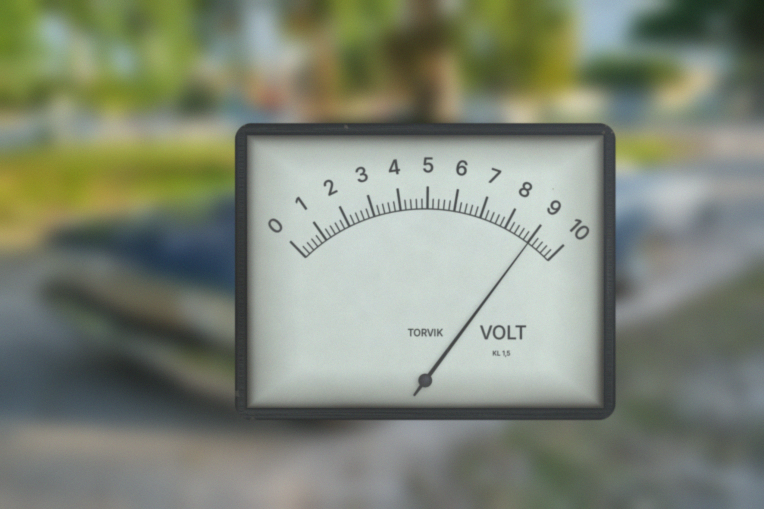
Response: 9V
